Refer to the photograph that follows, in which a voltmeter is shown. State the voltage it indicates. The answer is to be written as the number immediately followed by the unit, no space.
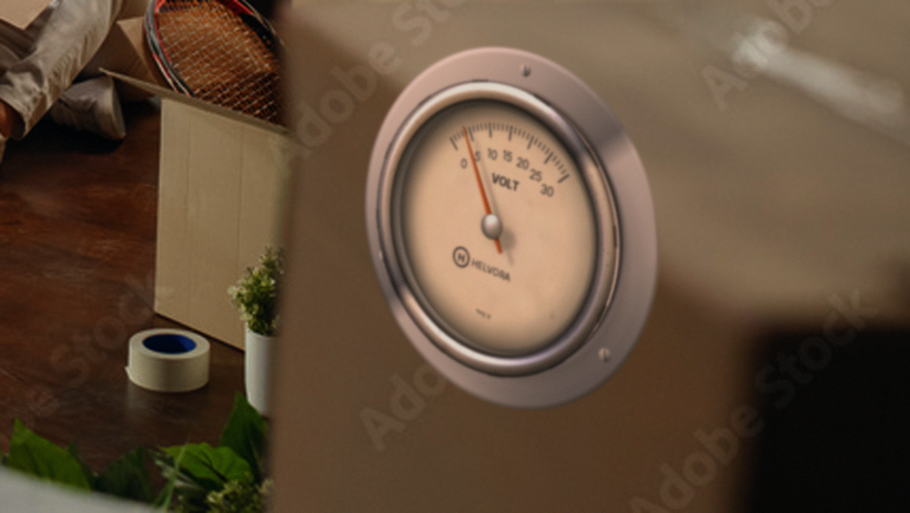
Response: 5V
